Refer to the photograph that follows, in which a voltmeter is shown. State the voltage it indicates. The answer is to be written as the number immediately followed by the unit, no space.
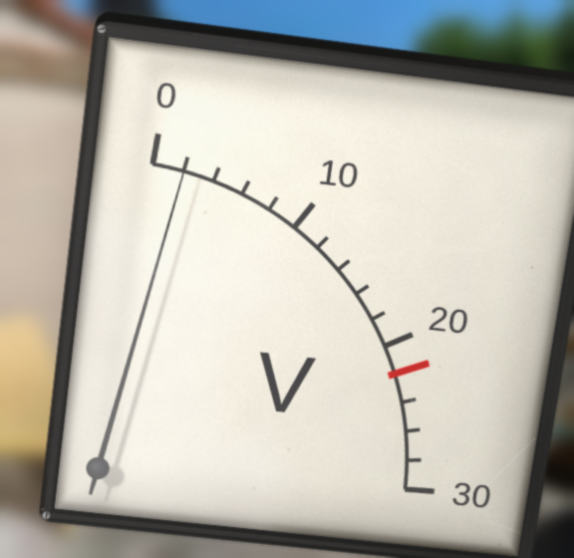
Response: 2V
